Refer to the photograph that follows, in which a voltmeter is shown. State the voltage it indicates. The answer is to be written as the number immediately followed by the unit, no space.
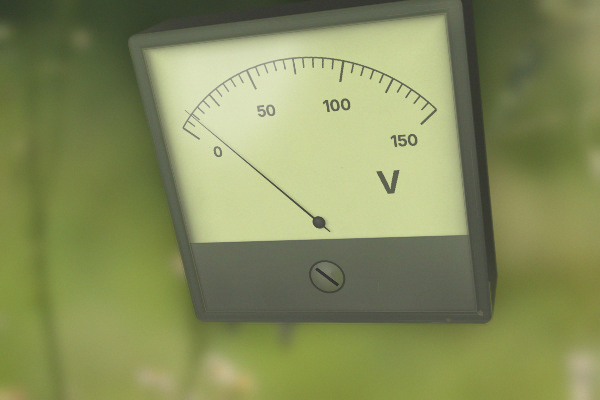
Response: 10V
